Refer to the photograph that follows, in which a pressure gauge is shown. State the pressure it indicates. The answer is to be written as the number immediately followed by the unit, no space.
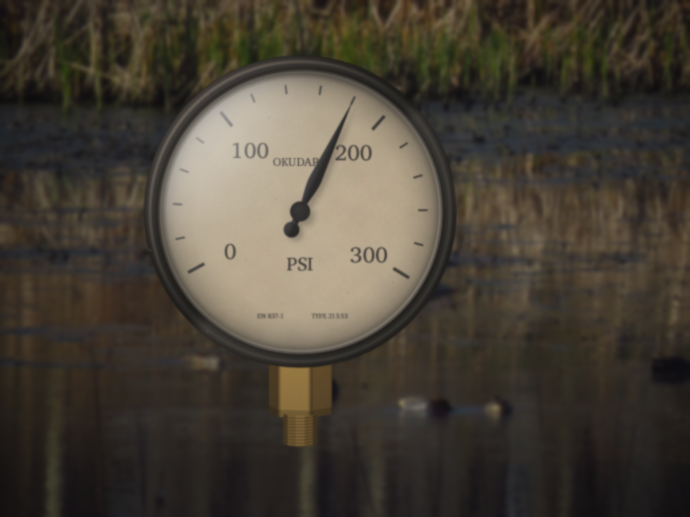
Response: 180psi
